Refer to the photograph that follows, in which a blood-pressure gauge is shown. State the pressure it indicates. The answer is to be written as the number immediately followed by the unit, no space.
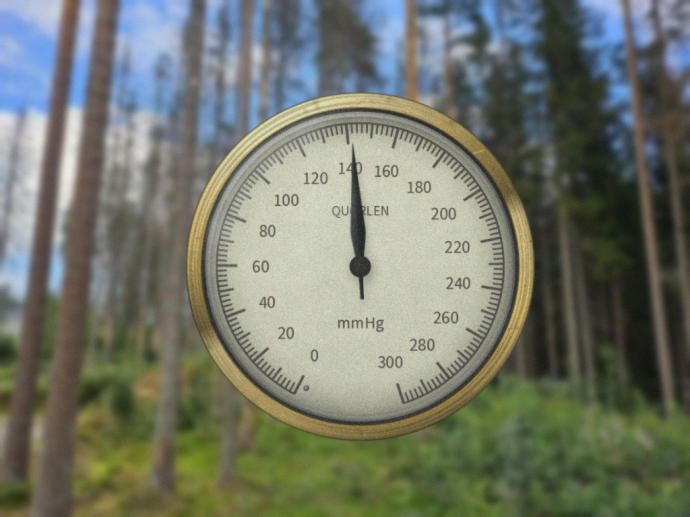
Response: 142mmHg
